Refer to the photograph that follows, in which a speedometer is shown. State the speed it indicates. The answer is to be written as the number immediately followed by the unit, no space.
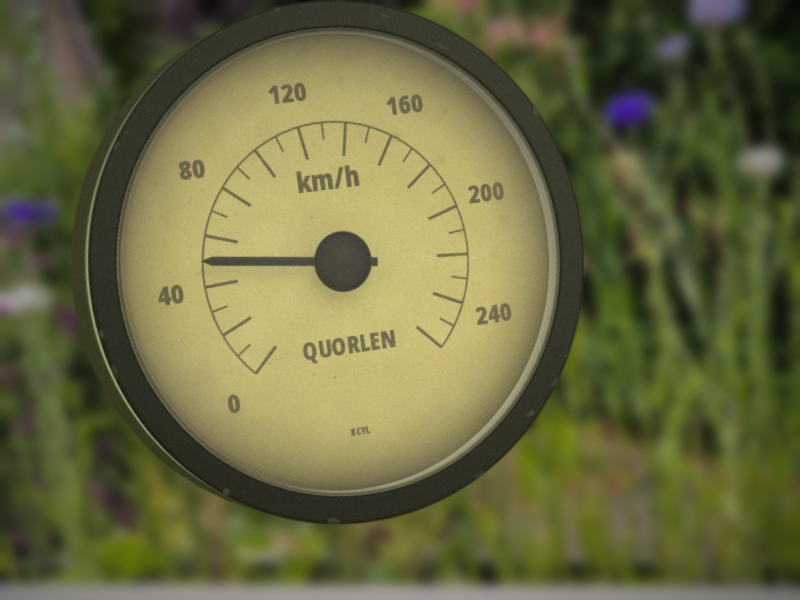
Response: 50km/h
